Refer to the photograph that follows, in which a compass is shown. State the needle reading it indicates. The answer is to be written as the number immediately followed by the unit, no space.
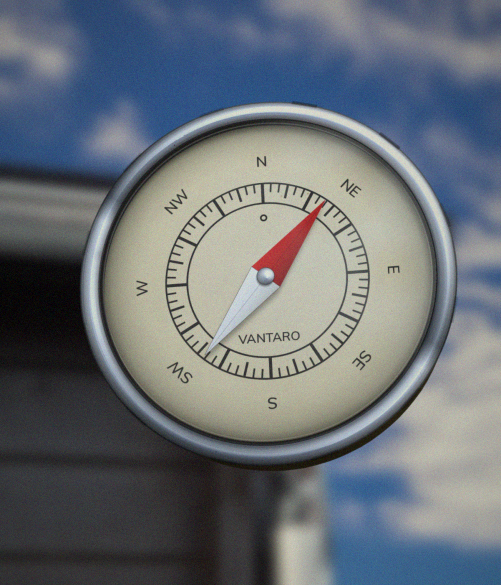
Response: 40°
